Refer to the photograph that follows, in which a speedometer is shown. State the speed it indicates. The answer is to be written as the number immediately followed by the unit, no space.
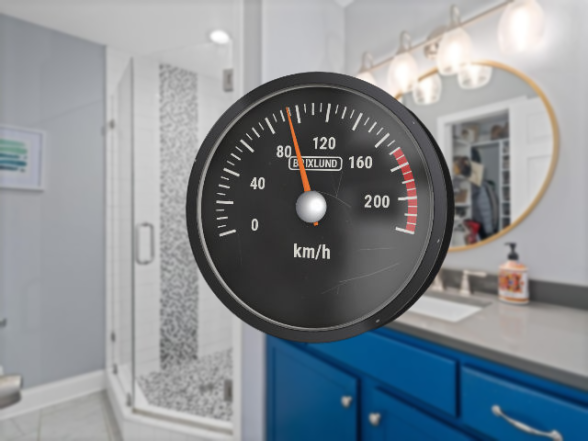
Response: 95km/h
